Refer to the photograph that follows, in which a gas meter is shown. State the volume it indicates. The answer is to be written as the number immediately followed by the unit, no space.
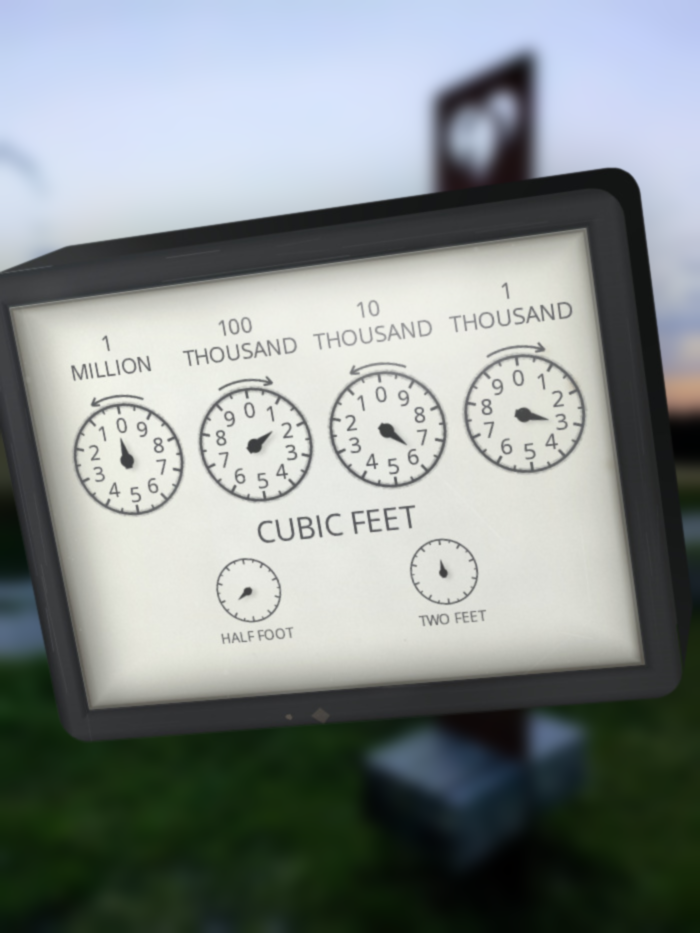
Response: 16300ft³
